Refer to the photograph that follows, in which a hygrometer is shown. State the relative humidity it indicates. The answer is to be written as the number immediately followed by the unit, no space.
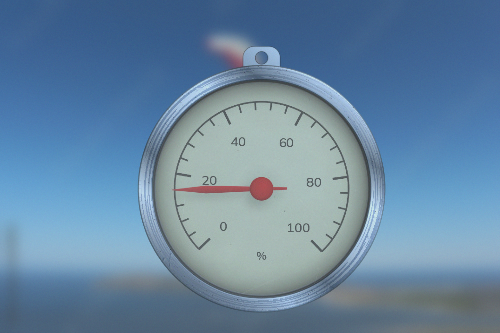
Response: 16%
